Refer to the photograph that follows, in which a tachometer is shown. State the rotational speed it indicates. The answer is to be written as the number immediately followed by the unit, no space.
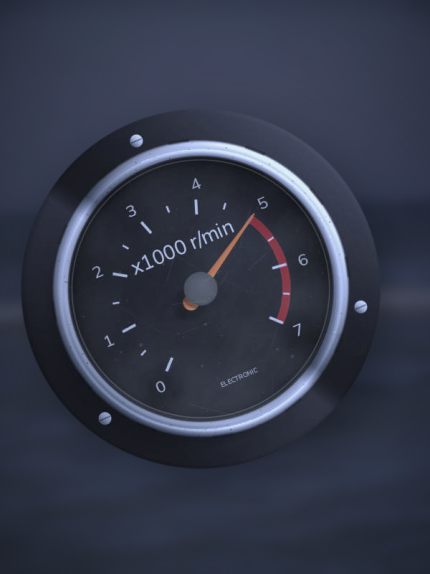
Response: 5000rpm
